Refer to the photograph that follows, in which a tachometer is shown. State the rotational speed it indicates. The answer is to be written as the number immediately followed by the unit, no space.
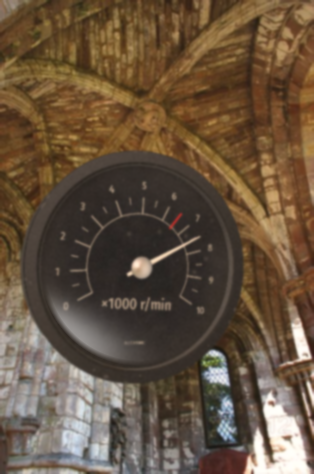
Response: 7500rpm
